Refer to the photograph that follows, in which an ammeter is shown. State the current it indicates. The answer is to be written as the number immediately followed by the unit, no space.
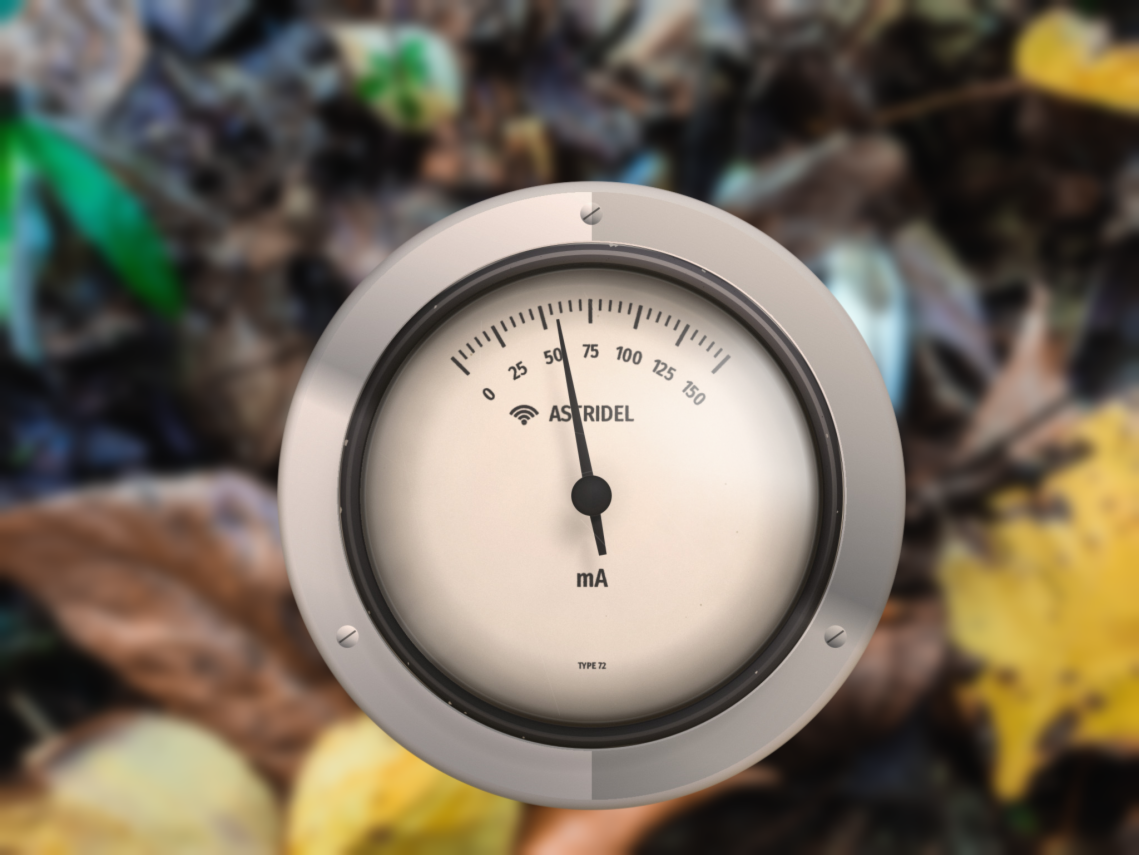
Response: 57.5mA
